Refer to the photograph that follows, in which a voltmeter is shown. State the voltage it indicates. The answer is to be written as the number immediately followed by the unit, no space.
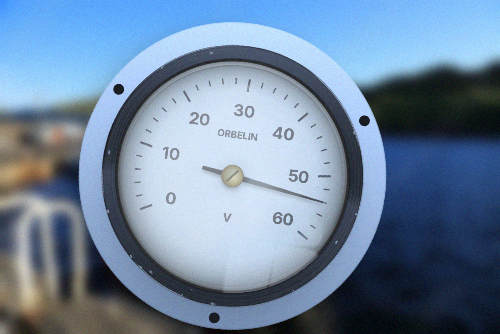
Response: 54V
